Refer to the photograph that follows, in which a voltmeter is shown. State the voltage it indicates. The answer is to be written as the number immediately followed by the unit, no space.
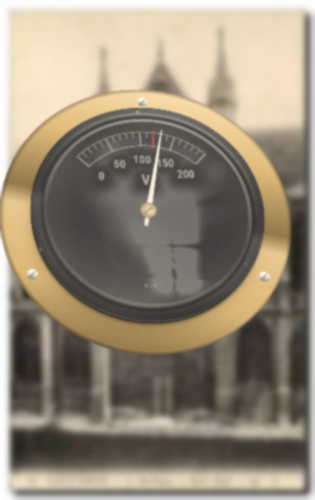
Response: 130V
